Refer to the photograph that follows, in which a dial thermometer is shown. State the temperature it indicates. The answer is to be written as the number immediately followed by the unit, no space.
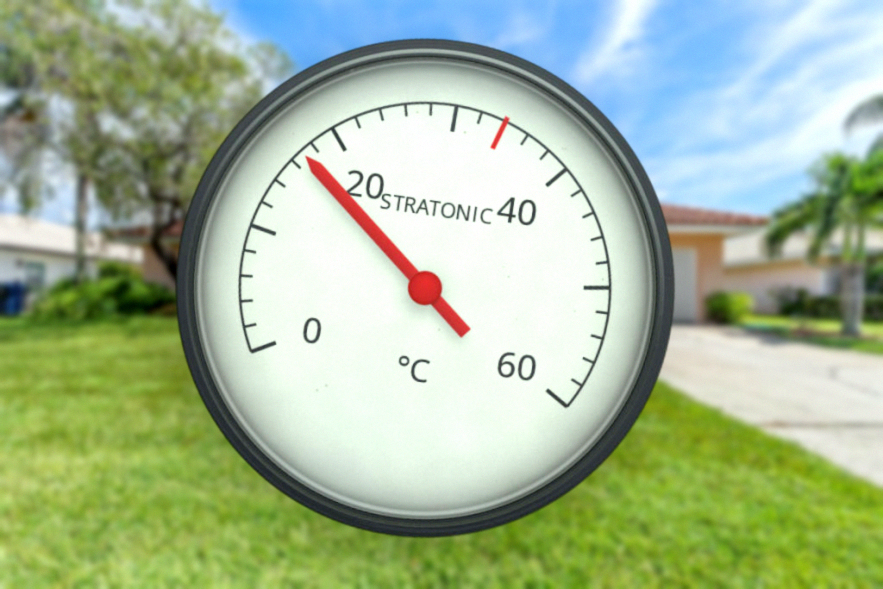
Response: 17°C
